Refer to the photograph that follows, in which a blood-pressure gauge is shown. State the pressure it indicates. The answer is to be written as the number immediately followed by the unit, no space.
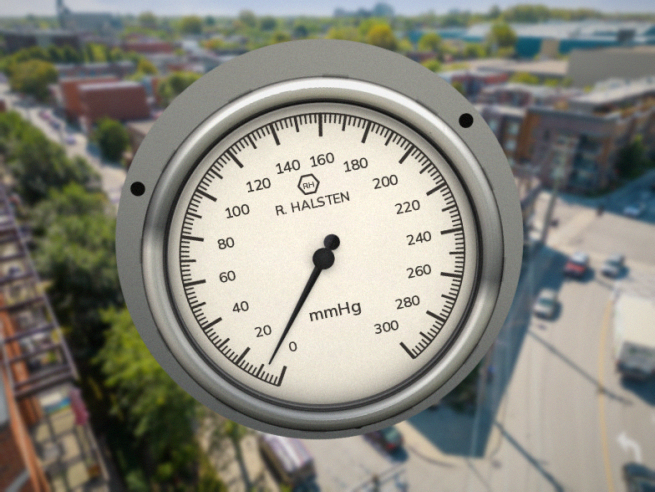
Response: 8mmHg
